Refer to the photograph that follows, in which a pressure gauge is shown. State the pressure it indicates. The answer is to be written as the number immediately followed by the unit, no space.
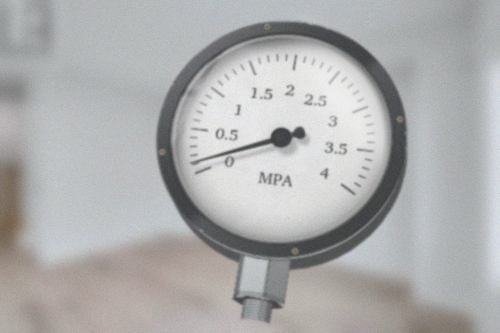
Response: 0.1MPa
